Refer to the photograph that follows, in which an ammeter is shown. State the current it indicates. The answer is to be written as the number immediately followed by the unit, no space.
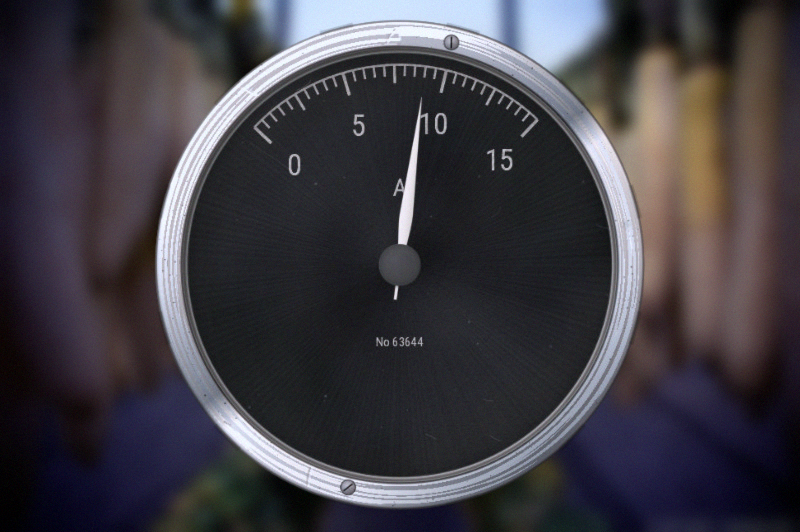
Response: 9A
